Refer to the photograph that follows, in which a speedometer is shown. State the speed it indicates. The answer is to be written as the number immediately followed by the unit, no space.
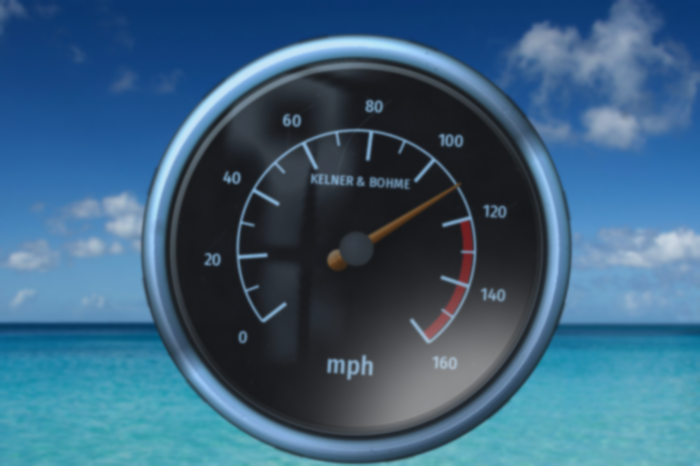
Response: 110mph
